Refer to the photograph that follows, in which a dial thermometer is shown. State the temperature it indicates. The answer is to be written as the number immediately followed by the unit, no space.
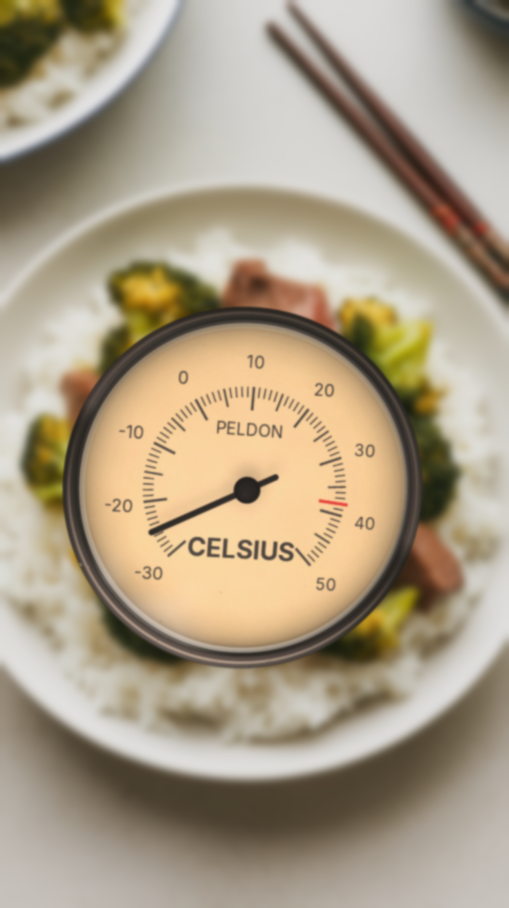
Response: -25°C
